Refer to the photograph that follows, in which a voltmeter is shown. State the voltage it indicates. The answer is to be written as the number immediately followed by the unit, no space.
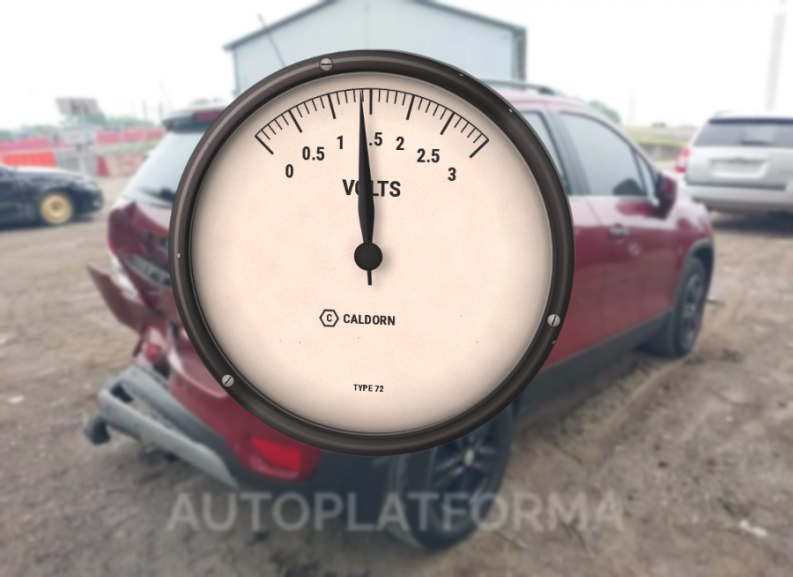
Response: 1.4V
